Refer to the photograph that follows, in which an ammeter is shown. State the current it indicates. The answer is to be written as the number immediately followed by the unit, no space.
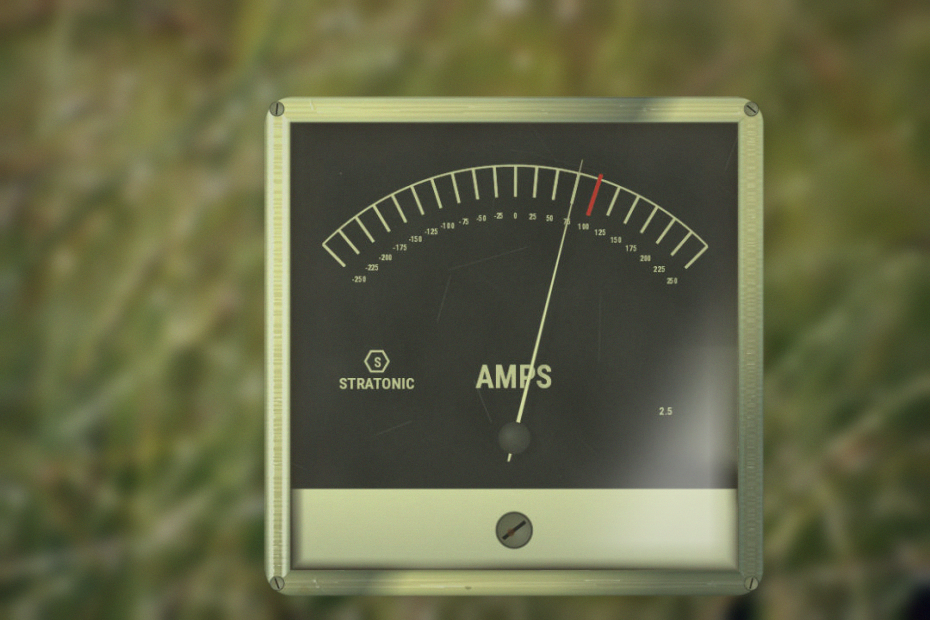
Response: 75A
